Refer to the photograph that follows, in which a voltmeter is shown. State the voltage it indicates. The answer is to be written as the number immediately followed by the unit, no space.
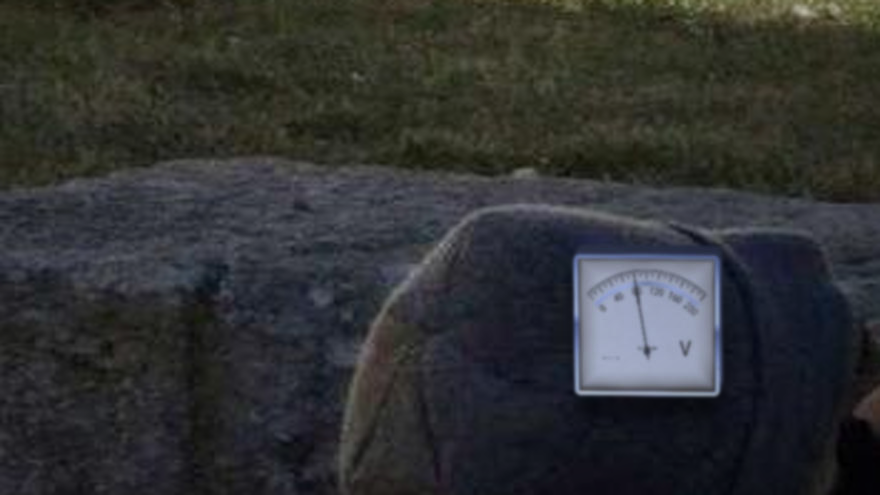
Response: 80V
